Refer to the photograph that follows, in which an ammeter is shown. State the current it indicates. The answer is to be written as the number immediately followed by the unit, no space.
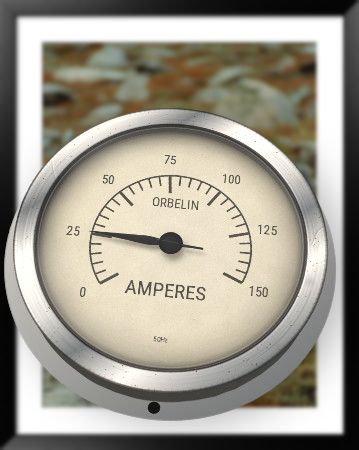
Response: 25A
